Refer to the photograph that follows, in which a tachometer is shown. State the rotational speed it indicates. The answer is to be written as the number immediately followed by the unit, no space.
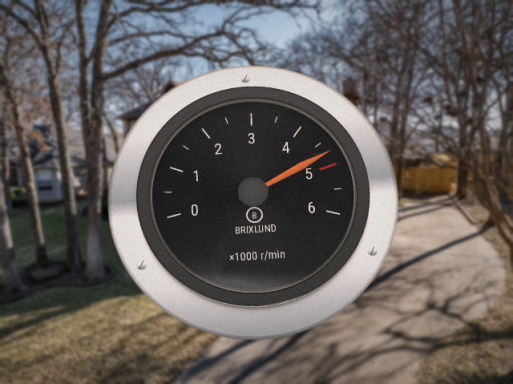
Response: 4750rpm
